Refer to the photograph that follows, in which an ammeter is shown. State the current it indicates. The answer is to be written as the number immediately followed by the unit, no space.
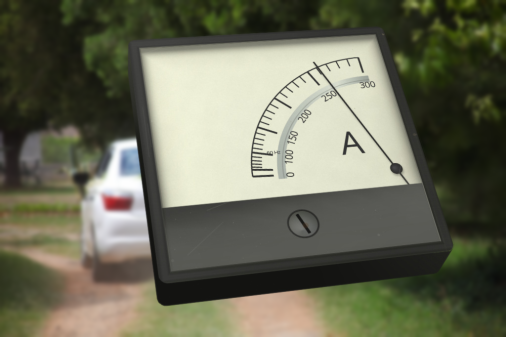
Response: 260A
